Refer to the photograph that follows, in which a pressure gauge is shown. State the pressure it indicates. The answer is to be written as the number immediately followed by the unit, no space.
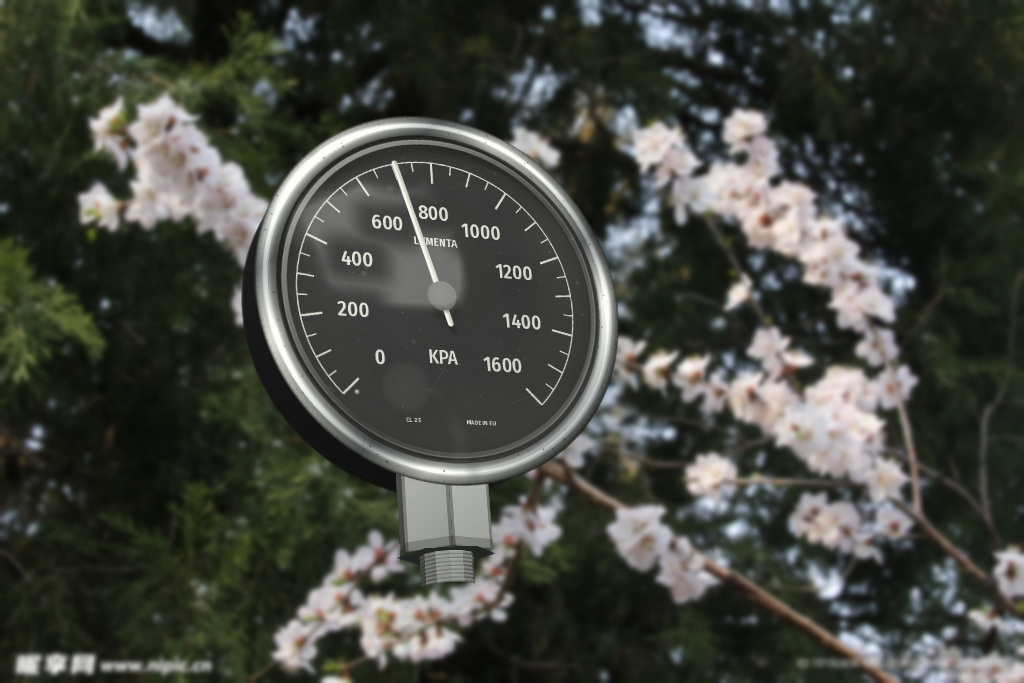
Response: 700kPa
